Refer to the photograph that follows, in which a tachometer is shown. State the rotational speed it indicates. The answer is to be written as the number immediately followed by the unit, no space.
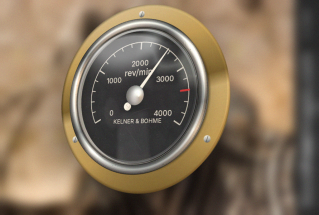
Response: 2600rpm
